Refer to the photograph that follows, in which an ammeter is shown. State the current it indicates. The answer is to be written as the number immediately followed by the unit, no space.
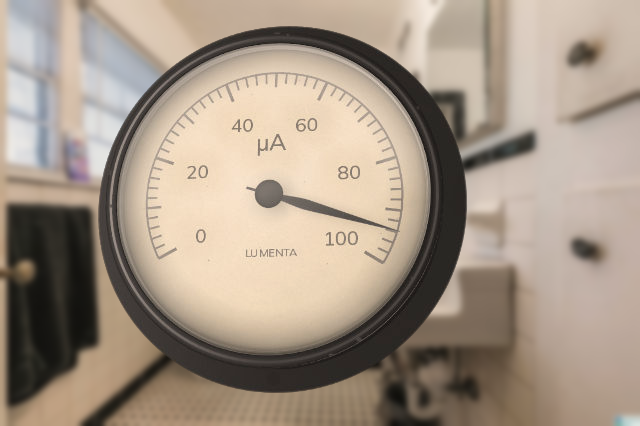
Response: 94µA
